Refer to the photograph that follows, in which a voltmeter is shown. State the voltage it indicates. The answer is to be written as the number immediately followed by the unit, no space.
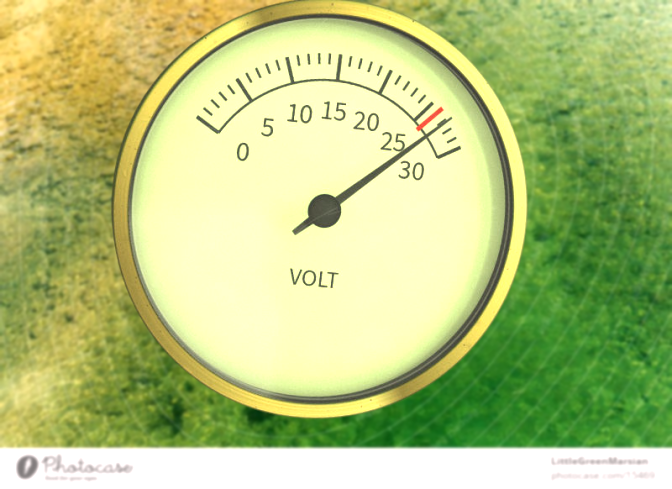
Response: 27V
